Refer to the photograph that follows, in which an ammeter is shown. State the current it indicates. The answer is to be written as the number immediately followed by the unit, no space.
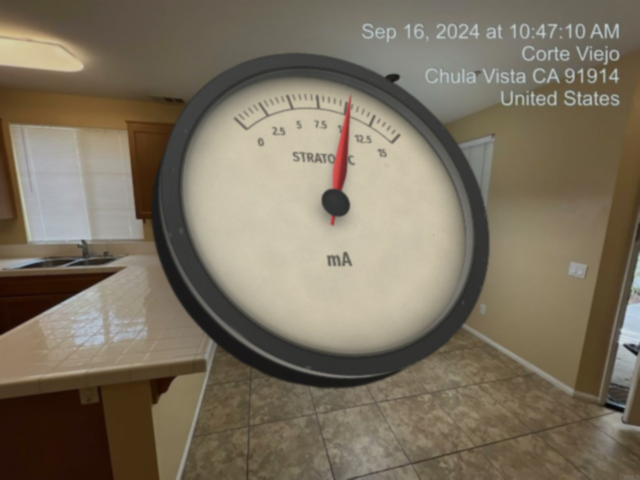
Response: 10mA
